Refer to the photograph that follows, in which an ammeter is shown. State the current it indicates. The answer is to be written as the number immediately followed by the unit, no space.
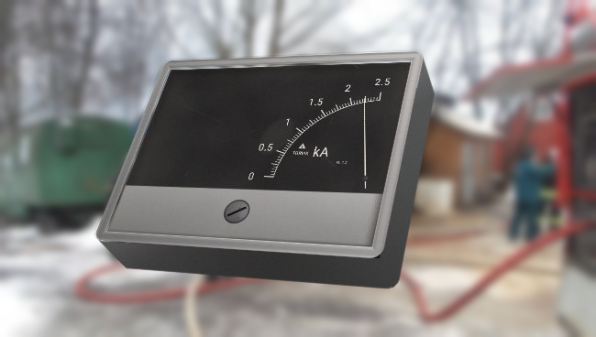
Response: 2.25kA
